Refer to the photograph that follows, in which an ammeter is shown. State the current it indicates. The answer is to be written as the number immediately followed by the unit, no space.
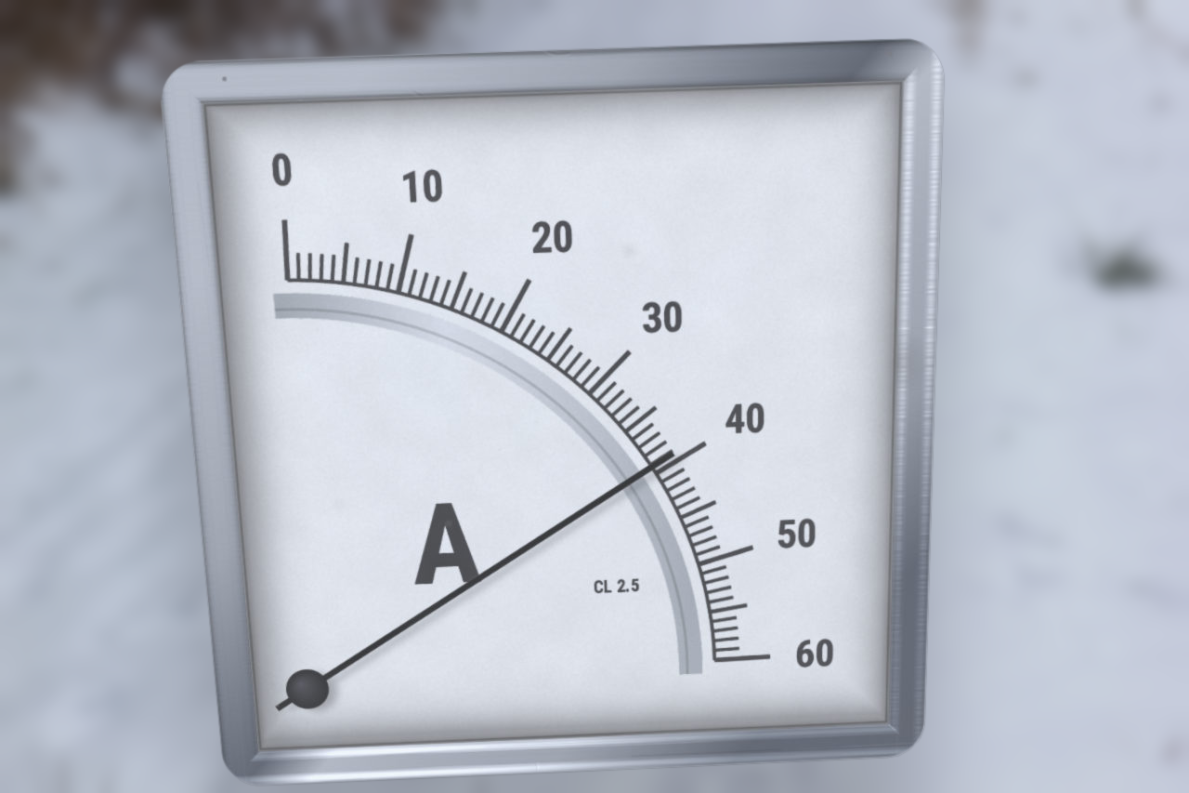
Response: 39A
